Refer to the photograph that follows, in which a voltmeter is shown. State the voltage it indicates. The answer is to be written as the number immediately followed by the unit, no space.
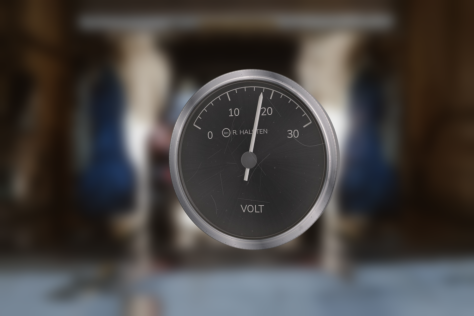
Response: 18V
